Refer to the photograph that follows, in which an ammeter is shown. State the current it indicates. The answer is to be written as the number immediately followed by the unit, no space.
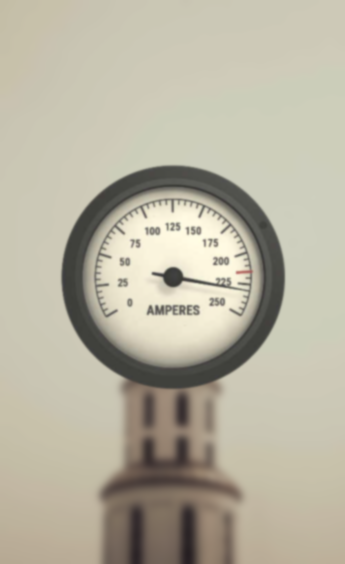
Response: 230A
